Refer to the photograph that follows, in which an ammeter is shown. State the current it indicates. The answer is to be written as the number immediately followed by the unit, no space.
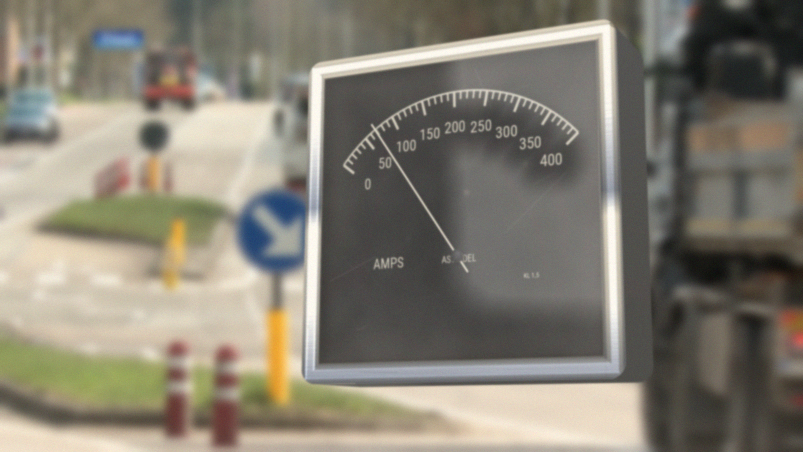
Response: 70A
